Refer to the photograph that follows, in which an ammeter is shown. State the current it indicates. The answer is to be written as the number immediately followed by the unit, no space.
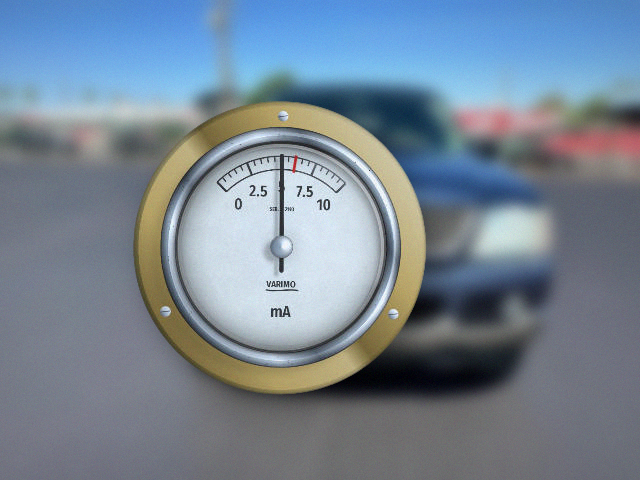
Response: 5mA
